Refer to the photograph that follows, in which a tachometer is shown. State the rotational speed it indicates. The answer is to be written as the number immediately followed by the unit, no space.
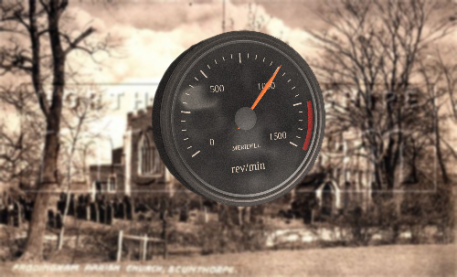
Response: 1000rpm
